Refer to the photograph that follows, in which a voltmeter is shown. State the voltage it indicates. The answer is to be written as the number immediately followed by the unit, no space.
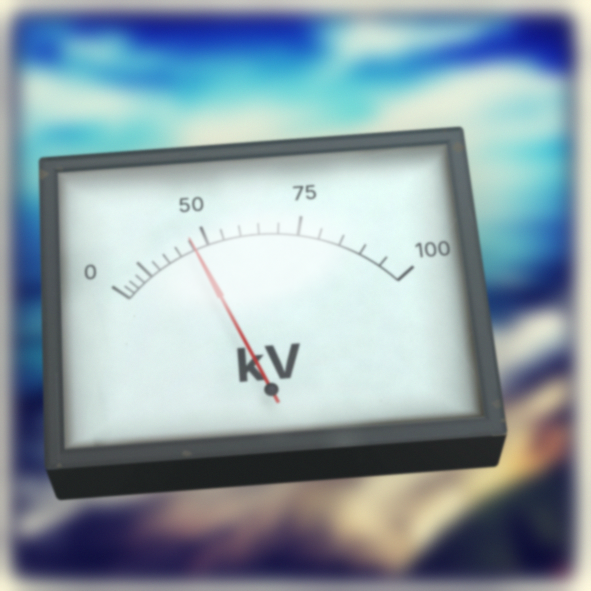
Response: 45kV
